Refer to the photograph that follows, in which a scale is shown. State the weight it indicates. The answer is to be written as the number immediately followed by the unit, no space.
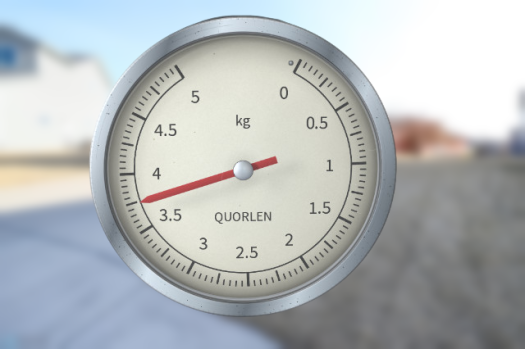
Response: 3.75kg
